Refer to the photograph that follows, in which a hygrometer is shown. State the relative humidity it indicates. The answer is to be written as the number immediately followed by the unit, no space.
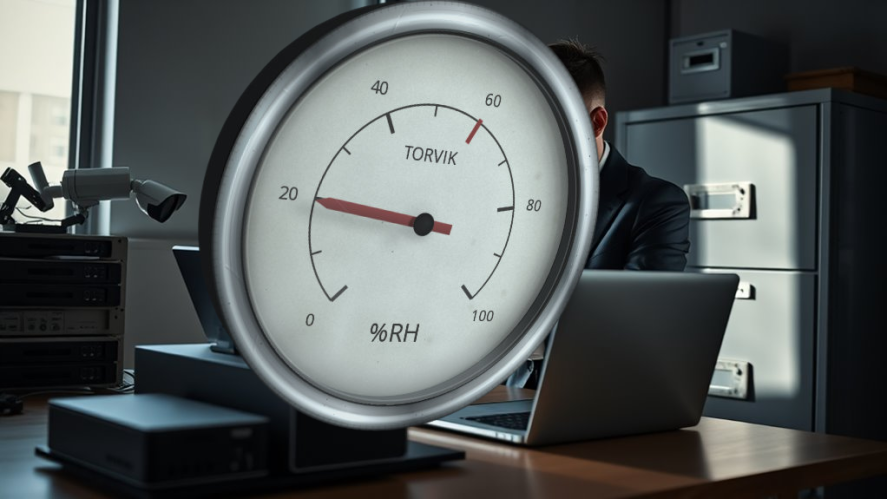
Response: 20%
